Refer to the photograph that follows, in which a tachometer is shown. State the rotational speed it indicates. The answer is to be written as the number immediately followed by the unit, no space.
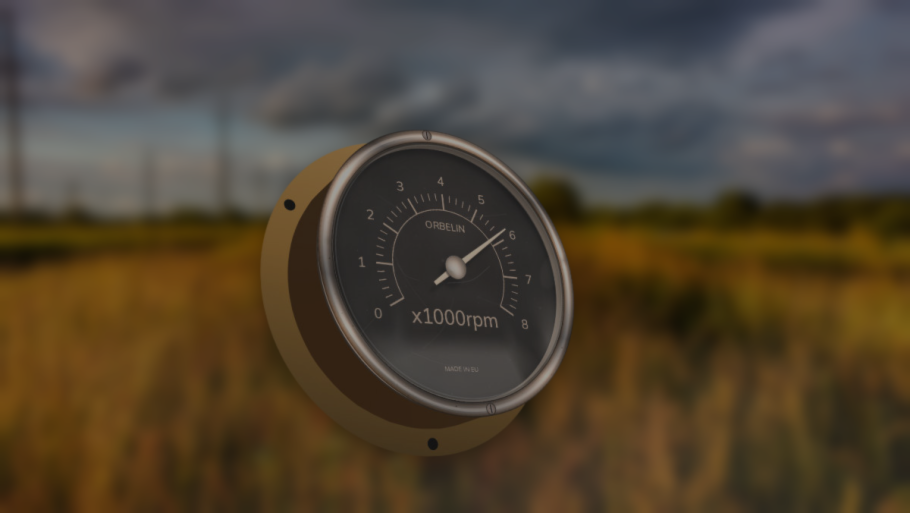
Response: 5800rpm
